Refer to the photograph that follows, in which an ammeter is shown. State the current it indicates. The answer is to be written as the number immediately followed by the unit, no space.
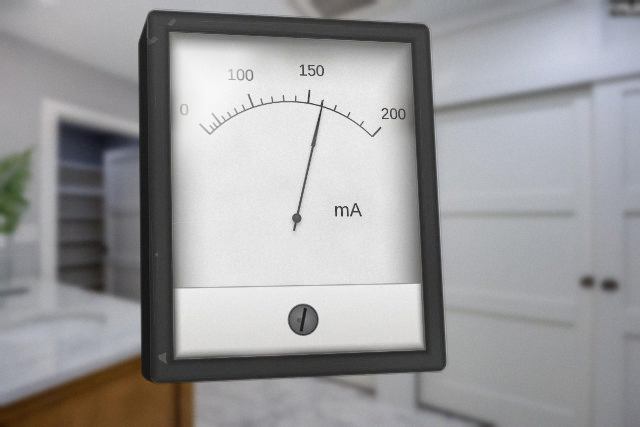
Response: 160mA
